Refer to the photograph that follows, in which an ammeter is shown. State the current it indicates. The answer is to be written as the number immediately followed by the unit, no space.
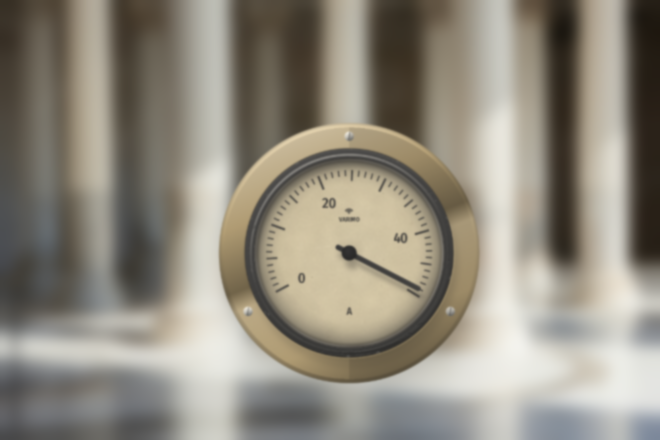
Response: 49A
